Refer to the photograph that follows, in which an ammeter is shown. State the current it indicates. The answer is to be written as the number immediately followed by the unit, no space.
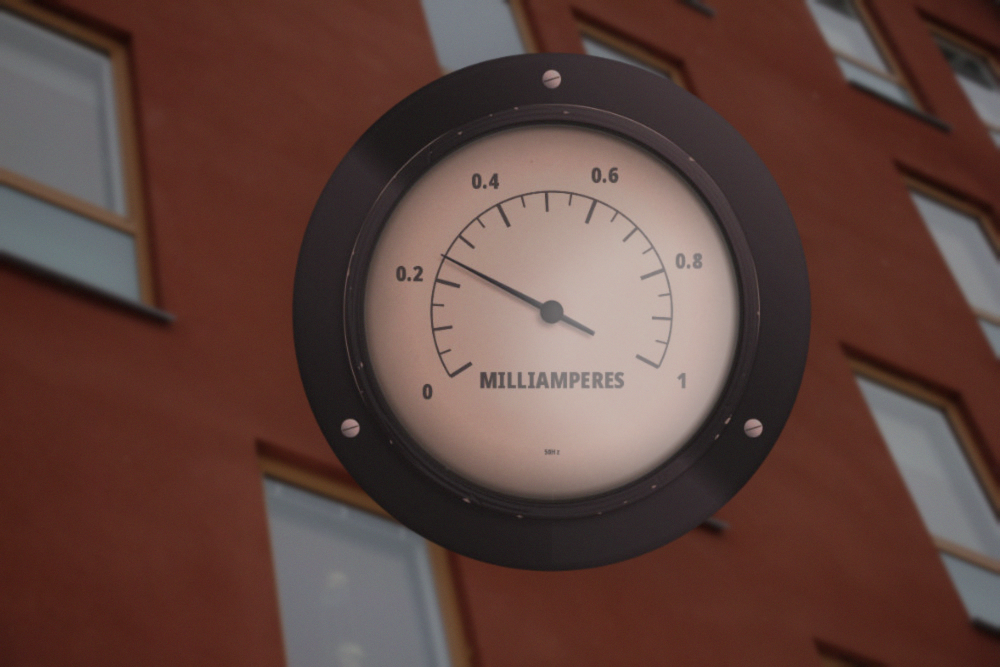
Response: 0.25mA
